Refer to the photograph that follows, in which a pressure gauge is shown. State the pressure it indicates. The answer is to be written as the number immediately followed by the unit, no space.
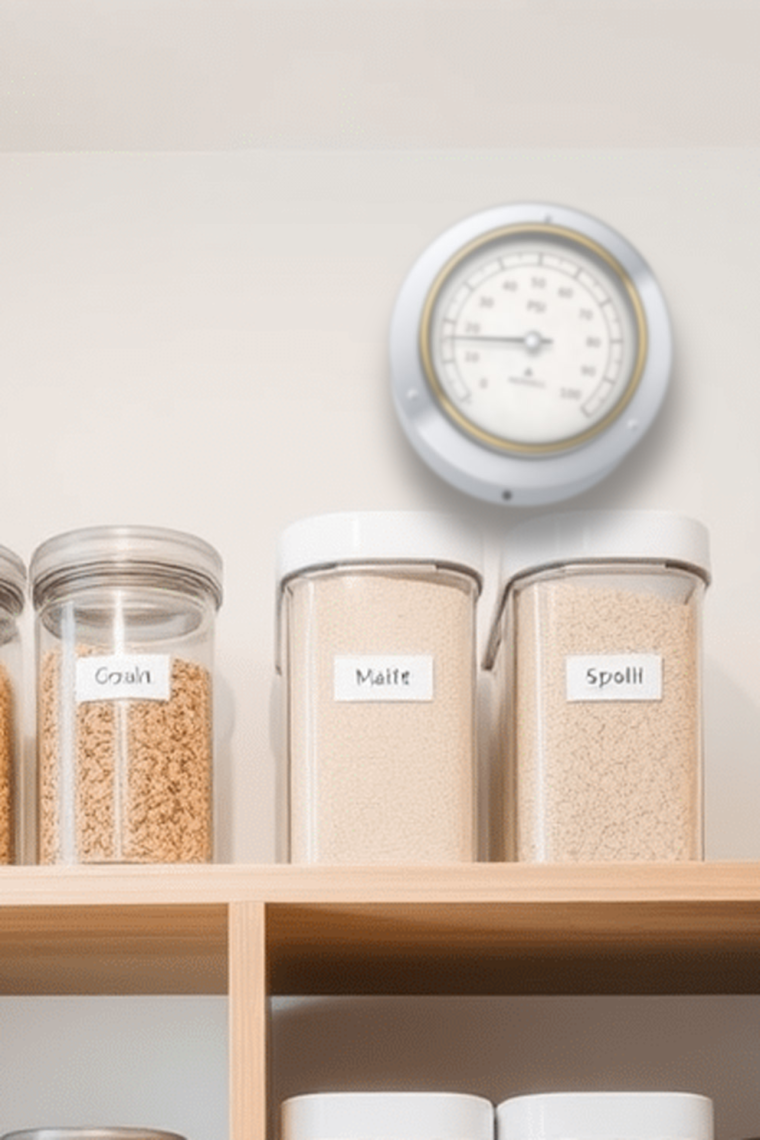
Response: 15psi
